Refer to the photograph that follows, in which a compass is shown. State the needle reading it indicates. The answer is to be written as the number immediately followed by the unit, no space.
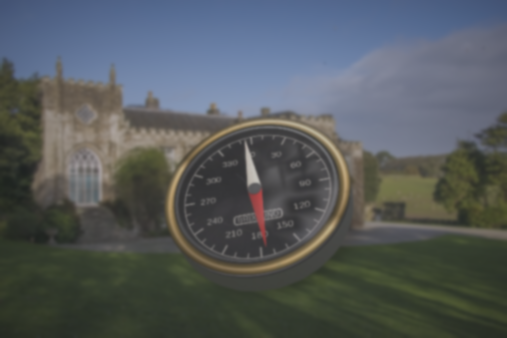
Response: 175°
